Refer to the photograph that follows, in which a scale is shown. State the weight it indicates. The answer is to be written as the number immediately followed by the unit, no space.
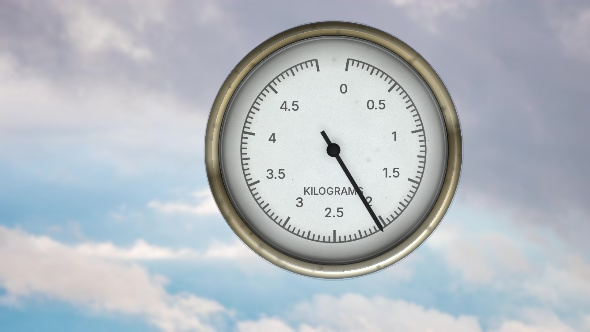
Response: 2.05kg
